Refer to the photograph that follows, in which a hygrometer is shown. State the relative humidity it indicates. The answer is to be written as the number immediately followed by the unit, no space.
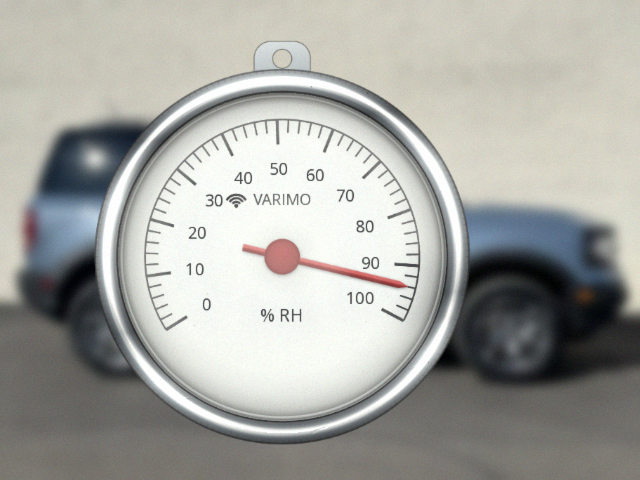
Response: 94%
